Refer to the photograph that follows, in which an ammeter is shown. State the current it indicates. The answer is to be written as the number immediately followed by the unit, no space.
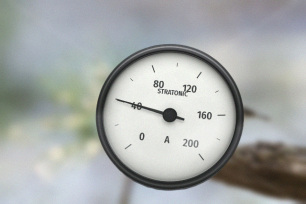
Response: 40A
